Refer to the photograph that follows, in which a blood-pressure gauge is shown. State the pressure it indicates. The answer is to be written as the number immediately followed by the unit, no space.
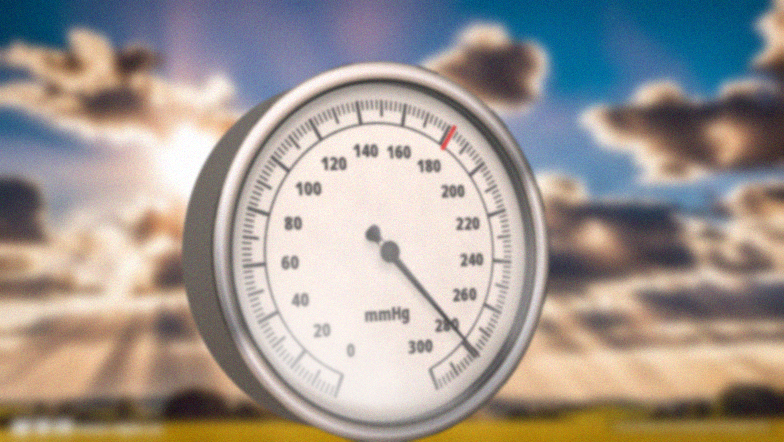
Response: 280mmHg
